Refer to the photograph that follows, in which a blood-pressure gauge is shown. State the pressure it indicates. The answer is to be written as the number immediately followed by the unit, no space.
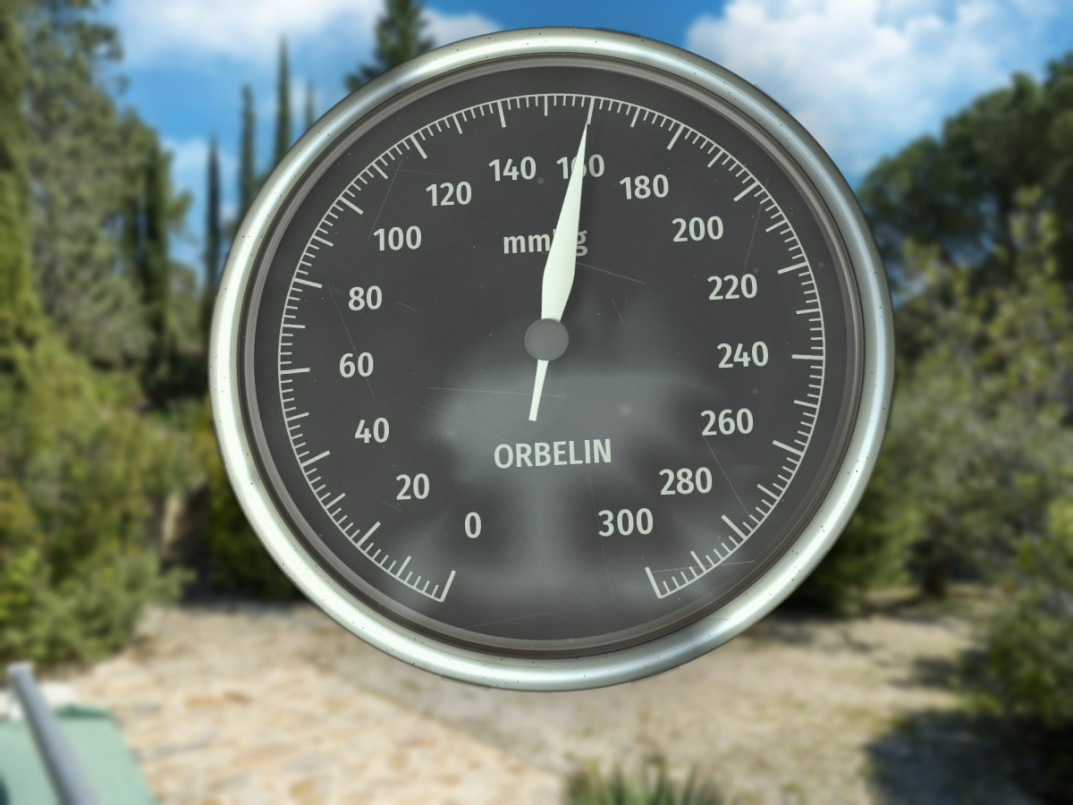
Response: 160mmHg
